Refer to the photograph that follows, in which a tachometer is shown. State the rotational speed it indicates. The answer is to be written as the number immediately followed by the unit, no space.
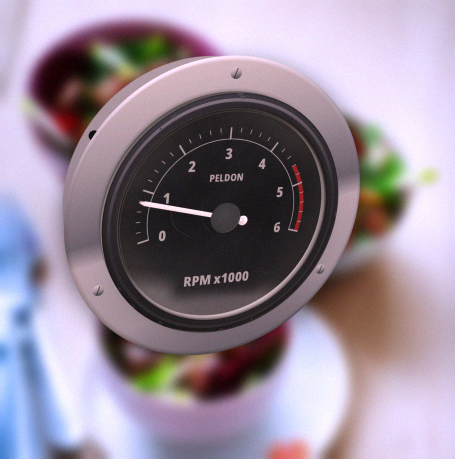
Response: 800rpm
